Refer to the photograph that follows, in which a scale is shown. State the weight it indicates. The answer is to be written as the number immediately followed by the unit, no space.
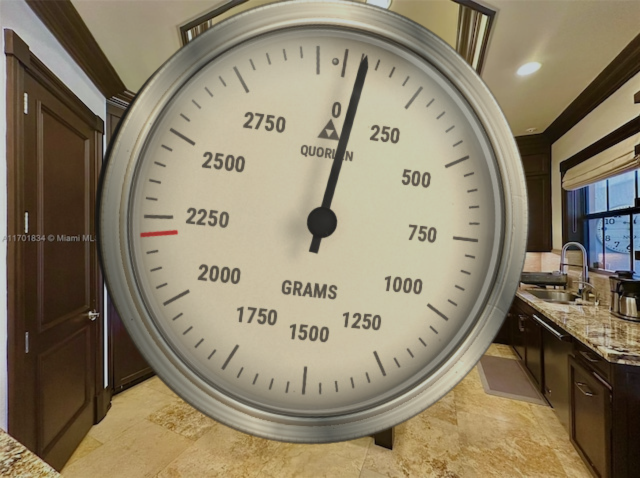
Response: 50g
